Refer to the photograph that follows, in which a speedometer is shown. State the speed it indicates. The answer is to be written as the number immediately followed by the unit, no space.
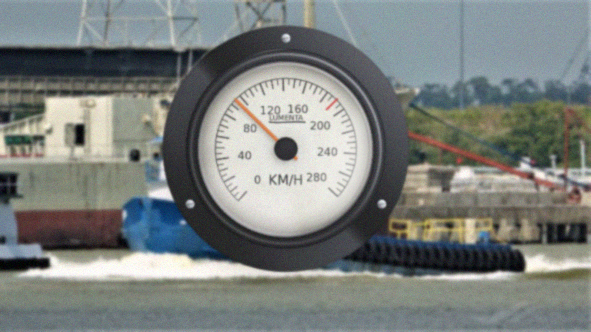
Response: 95km/h
